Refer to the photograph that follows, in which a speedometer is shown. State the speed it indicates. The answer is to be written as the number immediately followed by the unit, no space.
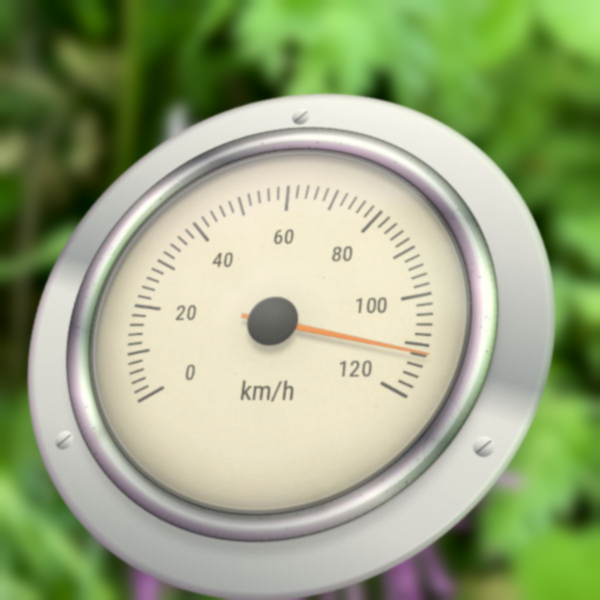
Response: 112km/h
